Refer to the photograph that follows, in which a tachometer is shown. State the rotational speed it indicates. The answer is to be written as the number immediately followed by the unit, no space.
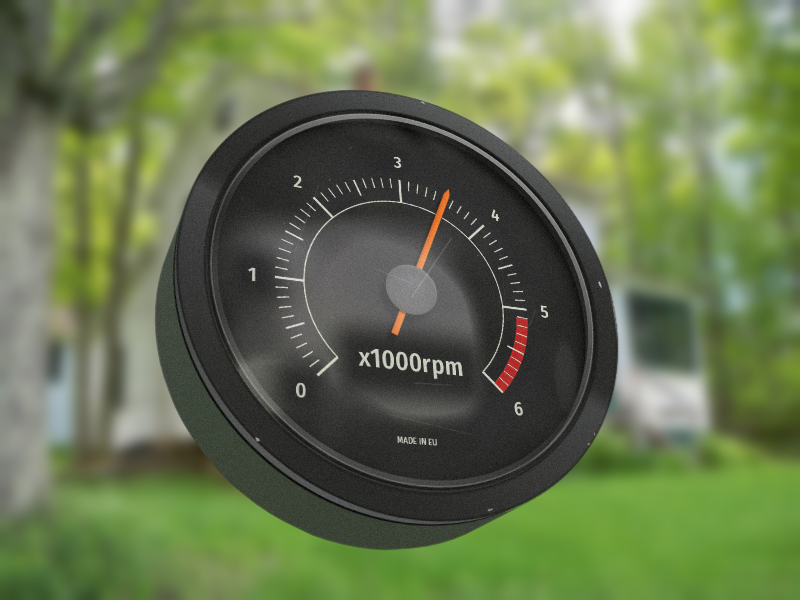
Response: 3500rpm
